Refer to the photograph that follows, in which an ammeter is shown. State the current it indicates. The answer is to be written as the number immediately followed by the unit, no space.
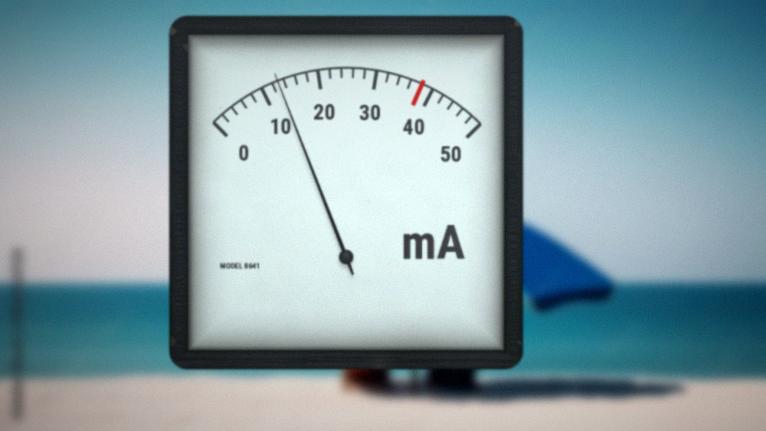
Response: 13mA
